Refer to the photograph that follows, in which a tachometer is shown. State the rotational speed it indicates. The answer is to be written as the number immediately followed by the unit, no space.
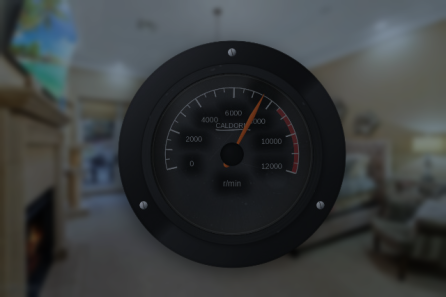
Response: 7500rpm
